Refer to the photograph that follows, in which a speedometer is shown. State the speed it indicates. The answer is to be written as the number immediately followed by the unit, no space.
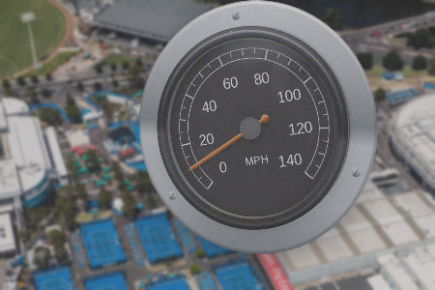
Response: 10mph
